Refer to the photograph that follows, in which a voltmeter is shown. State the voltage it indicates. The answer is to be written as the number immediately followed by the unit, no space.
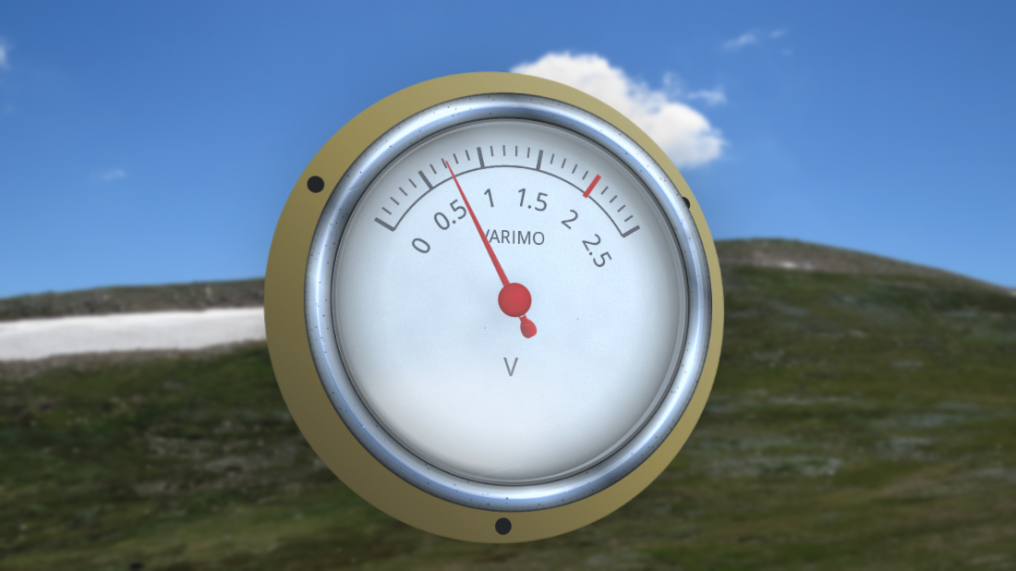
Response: 0.7V
